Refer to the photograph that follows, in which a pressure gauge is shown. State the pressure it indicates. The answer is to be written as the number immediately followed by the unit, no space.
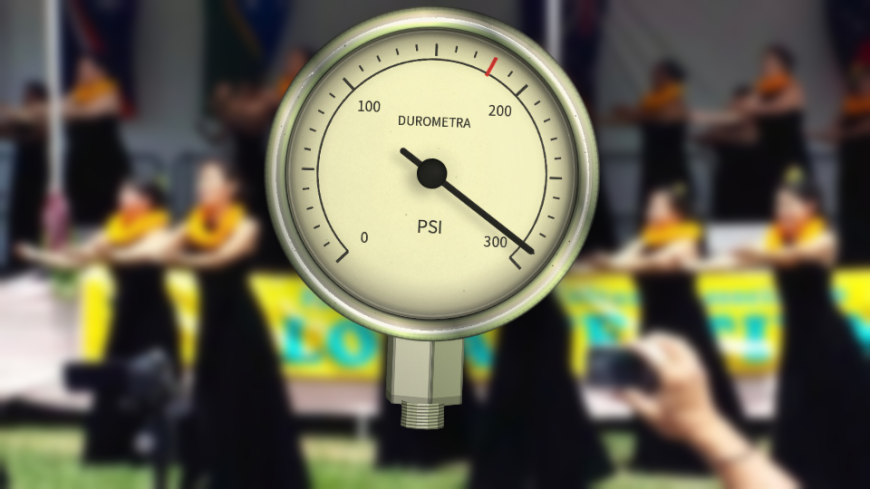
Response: 290psi
